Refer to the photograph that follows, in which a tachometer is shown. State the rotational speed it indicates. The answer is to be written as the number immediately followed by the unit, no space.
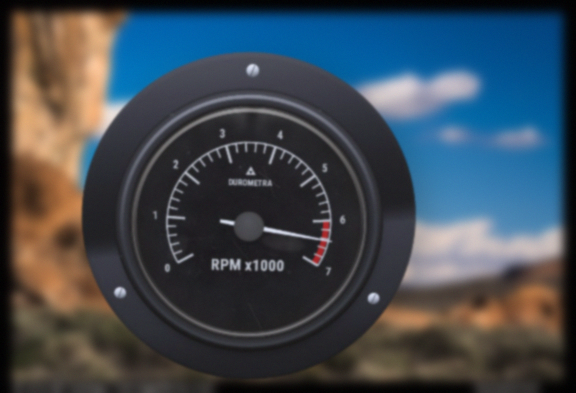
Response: 6400rpm
